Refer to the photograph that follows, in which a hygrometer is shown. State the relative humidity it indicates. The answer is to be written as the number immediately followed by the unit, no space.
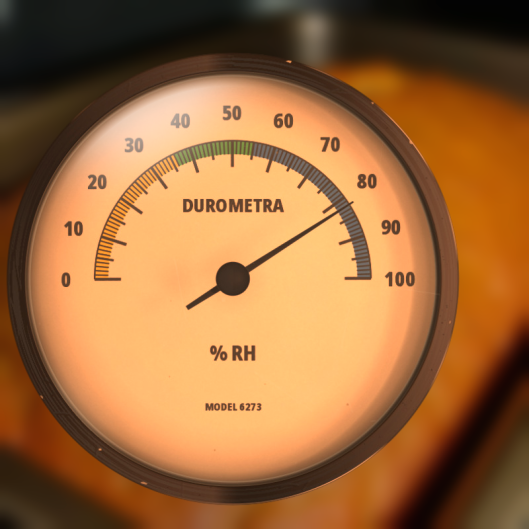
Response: 82%
